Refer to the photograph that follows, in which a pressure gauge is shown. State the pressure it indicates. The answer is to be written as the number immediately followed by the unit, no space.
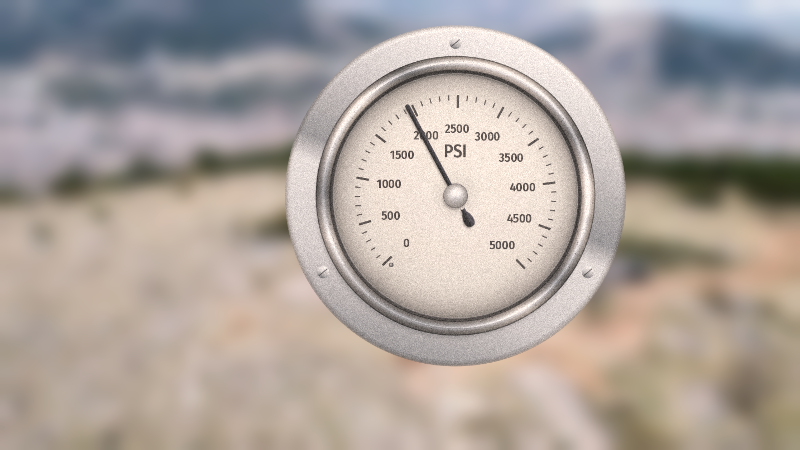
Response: 1950psi
